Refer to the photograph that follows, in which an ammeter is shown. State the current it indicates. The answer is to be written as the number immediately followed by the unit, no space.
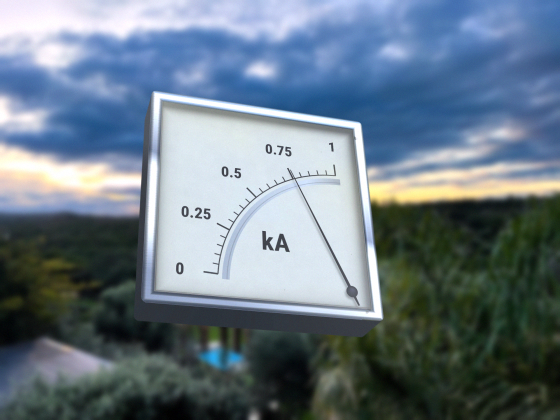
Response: 0.75kA
